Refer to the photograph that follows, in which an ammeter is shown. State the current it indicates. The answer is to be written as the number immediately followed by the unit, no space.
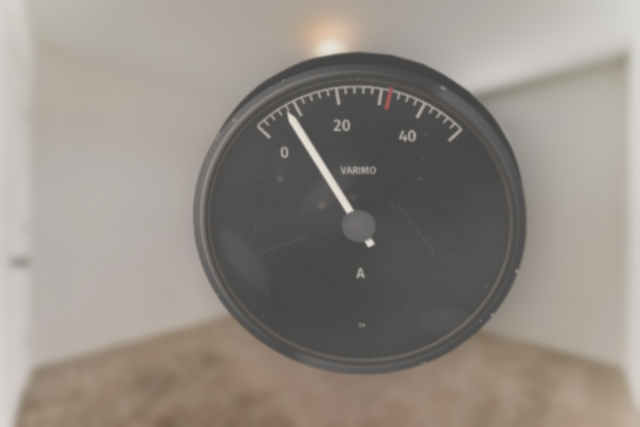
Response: 8A
